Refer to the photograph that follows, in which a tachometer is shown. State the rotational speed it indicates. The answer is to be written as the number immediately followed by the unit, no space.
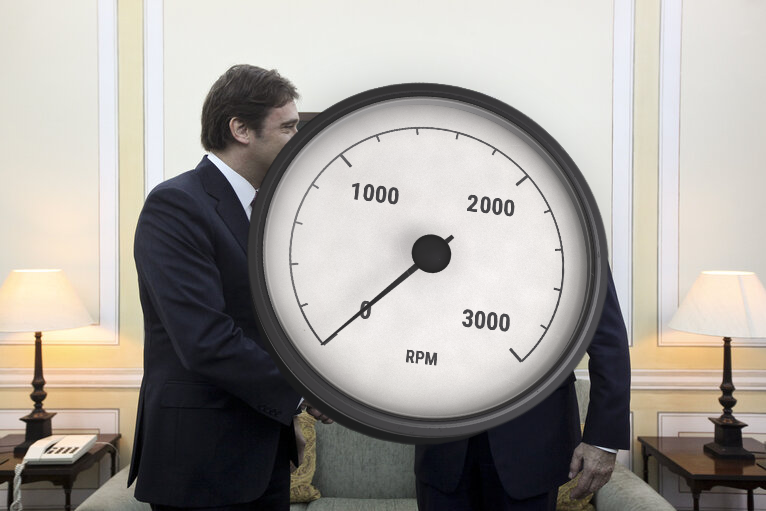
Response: 0rpm
